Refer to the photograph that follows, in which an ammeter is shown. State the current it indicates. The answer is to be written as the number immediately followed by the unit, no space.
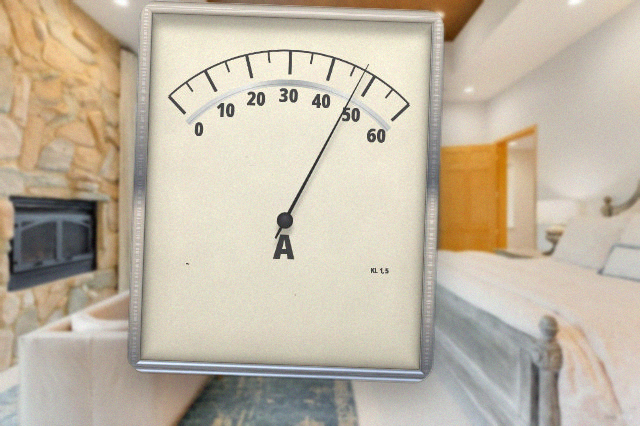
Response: 47.5A
